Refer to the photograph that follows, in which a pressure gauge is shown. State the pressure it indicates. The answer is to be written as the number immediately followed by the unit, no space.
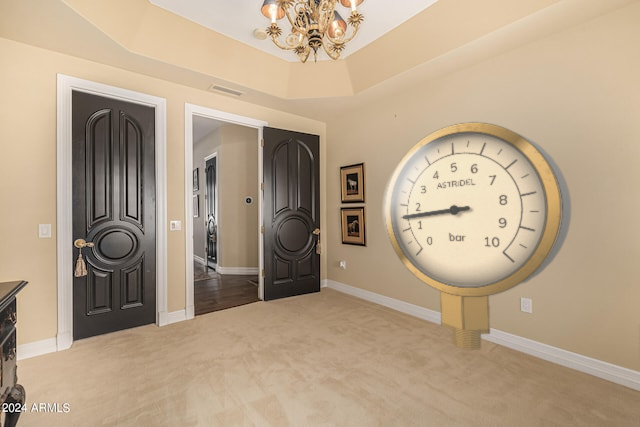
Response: 1.5bar
